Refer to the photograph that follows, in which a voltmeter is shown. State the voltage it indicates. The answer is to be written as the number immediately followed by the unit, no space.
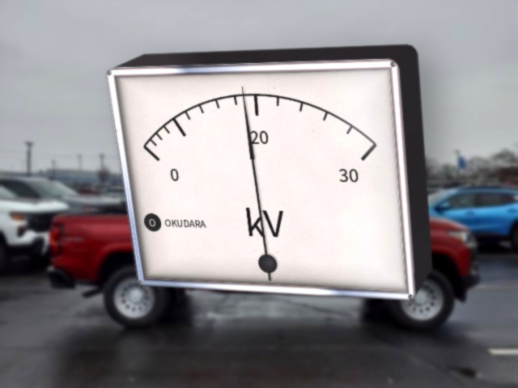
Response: 19kV
